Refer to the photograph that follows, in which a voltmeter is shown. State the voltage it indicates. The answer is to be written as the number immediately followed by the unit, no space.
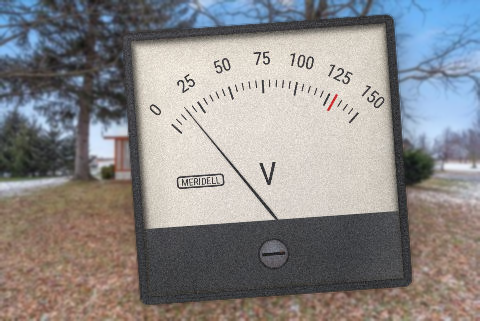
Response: 15V
